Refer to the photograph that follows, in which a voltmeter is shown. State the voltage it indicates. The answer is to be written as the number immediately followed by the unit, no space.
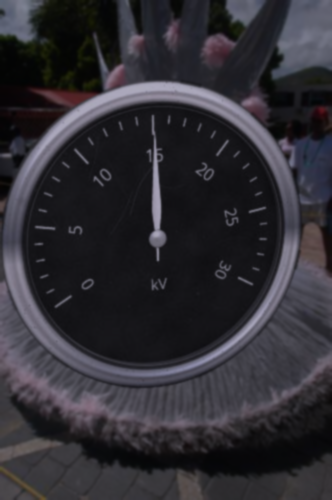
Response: 15kV
